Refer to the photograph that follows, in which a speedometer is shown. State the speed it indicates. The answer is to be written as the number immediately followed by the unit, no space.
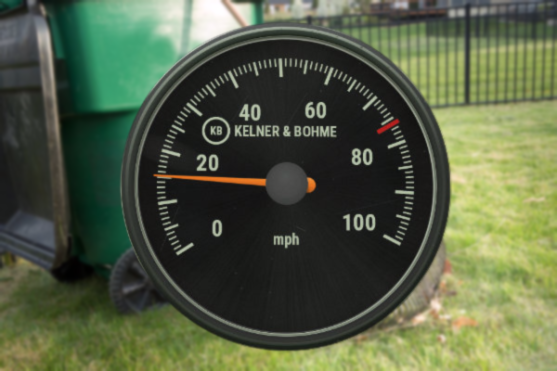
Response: 15mph
